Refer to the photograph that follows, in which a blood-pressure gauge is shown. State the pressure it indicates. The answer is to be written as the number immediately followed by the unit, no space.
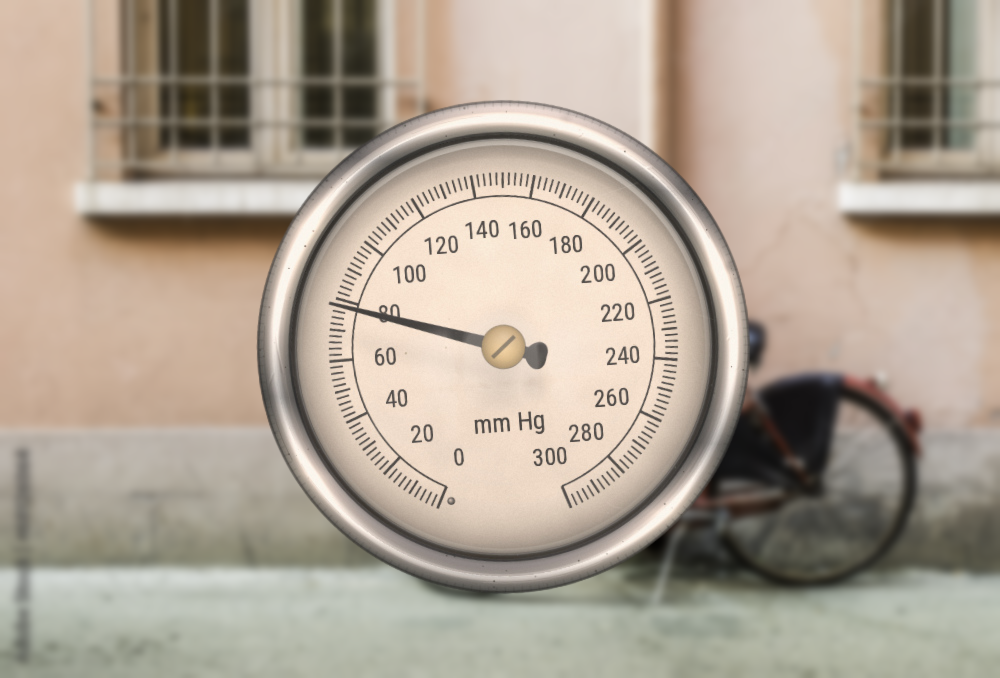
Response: 78mmHg
